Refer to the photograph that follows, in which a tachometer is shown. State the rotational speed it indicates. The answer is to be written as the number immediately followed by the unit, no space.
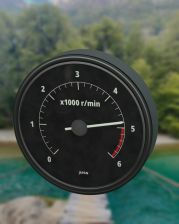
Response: 4800rpm
